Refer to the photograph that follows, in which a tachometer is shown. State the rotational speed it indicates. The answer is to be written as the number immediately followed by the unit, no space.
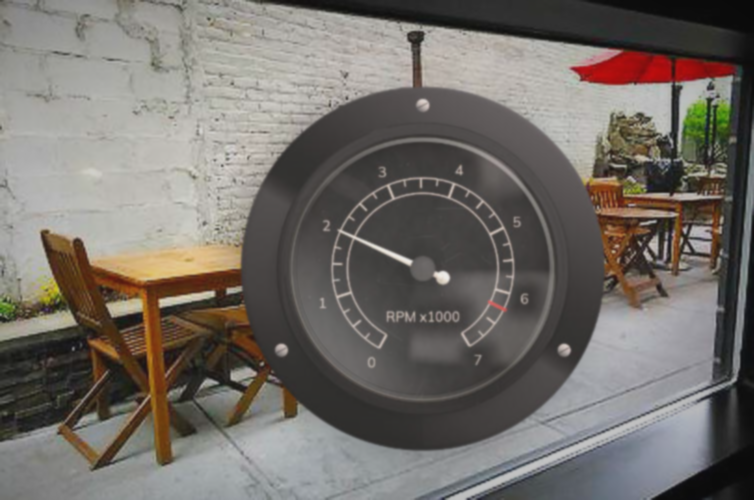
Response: 2000rpm
